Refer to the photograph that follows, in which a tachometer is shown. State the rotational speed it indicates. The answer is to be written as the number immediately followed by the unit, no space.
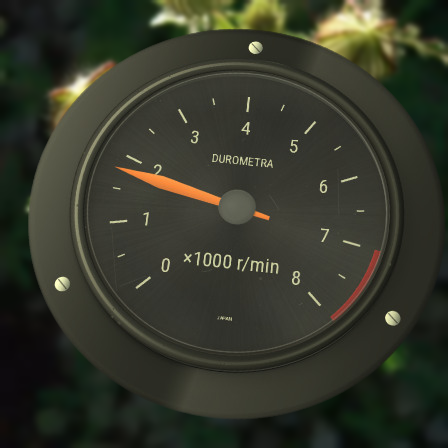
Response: 1750rpm
